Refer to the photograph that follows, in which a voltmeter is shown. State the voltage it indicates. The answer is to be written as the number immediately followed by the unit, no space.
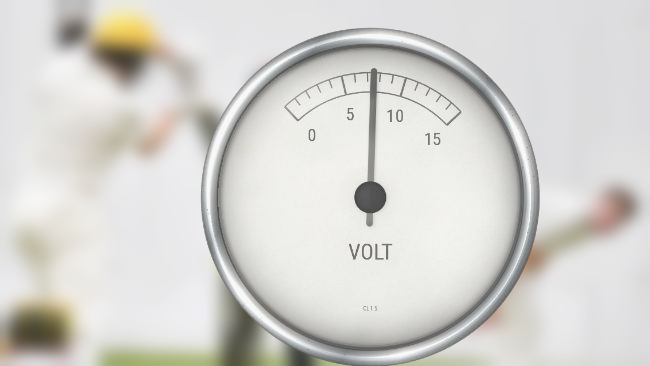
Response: 7.5V
